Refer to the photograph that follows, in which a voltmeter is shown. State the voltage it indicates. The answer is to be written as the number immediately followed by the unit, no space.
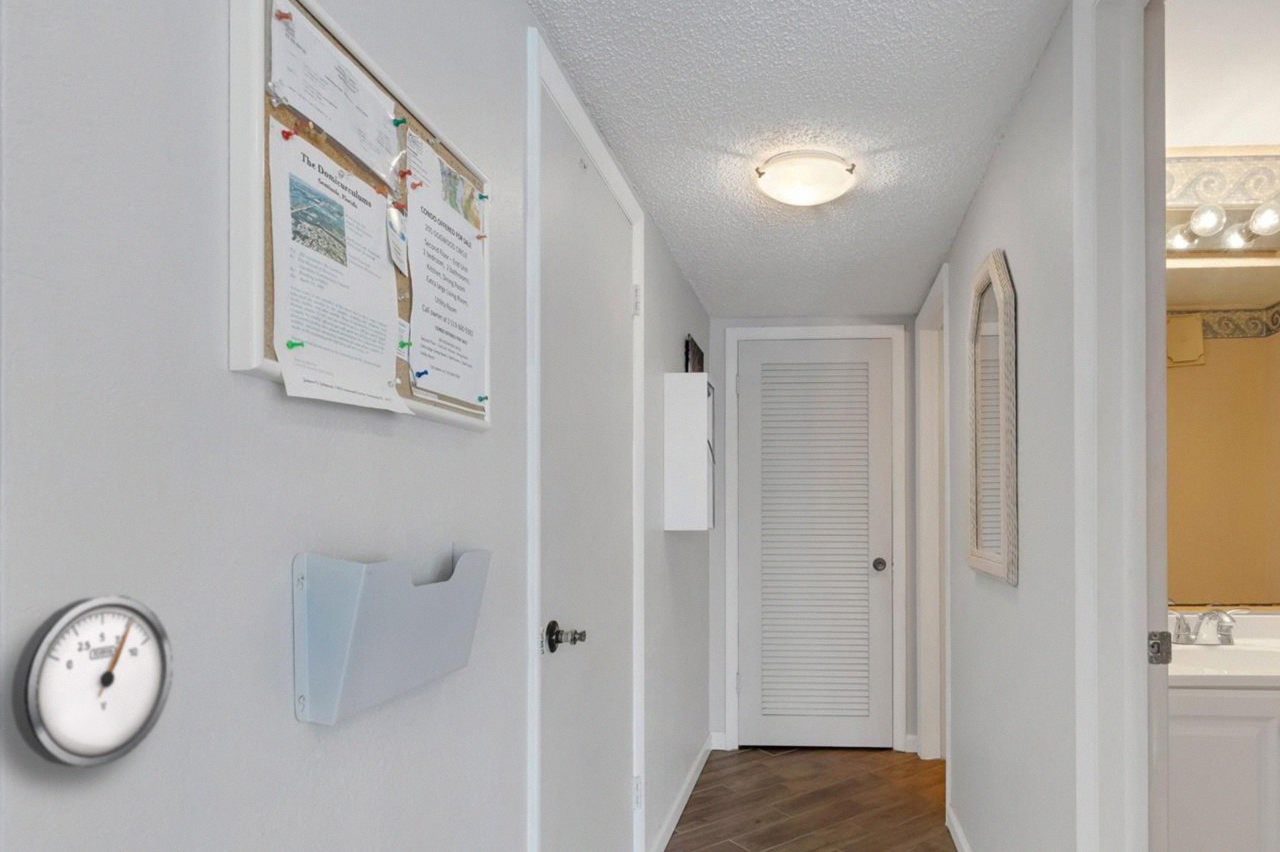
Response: 7.5V
